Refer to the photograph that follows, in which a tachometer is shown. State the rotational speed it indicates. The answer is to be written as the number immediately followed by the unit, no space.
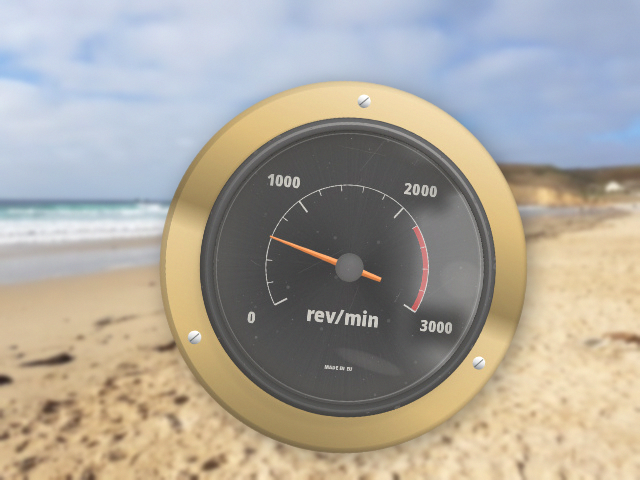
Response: 600rpm
